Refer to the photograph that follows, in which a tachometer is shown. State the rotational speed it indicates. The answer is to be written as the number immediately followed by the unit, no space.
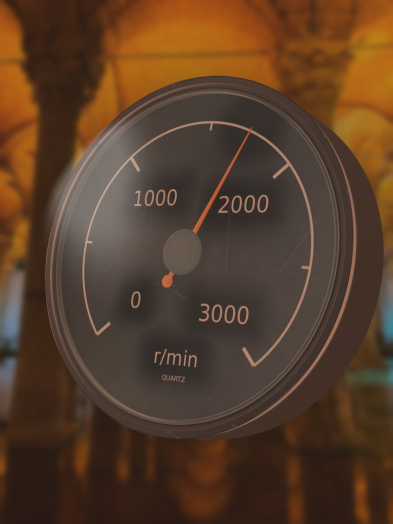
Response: 1750rpm
